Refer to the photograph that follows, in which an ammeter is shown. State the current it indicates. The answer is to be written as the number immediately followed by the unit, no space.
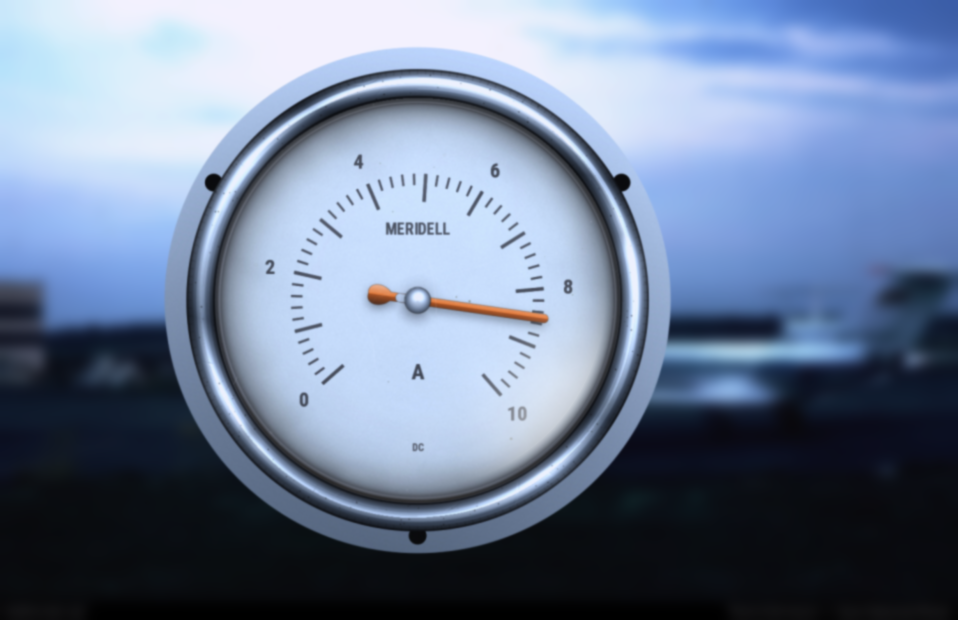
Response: 8.5A
